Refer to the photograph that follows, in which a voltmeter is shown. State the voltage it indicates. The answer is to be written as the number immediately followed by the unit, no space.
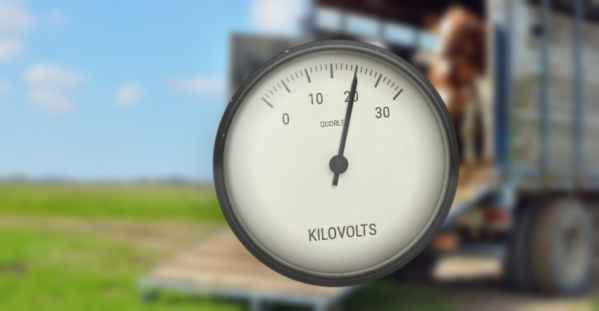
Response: 20kV
